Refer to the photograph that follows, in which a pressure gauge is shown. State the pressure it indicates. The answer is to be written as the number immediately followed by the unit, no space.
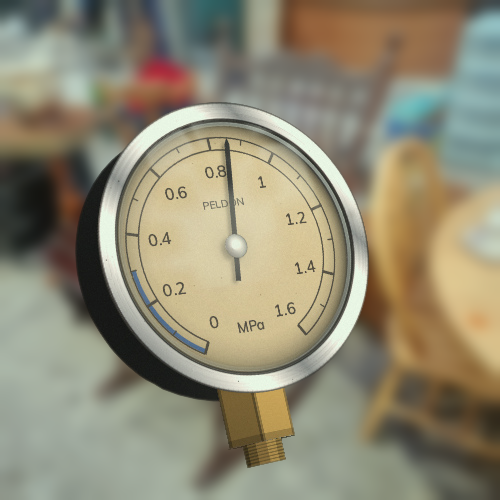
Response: 0.85MPa
